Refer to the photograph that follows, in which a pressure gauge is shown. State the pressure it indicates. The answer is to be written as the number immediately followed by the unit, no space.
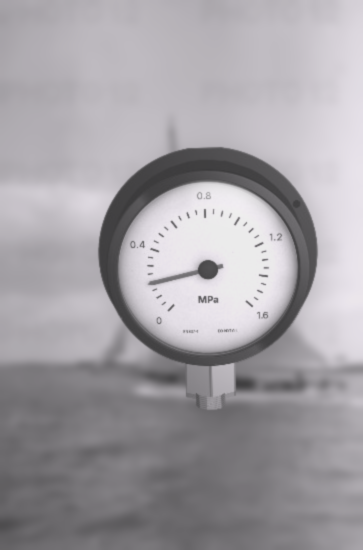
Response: 0.2MPa
